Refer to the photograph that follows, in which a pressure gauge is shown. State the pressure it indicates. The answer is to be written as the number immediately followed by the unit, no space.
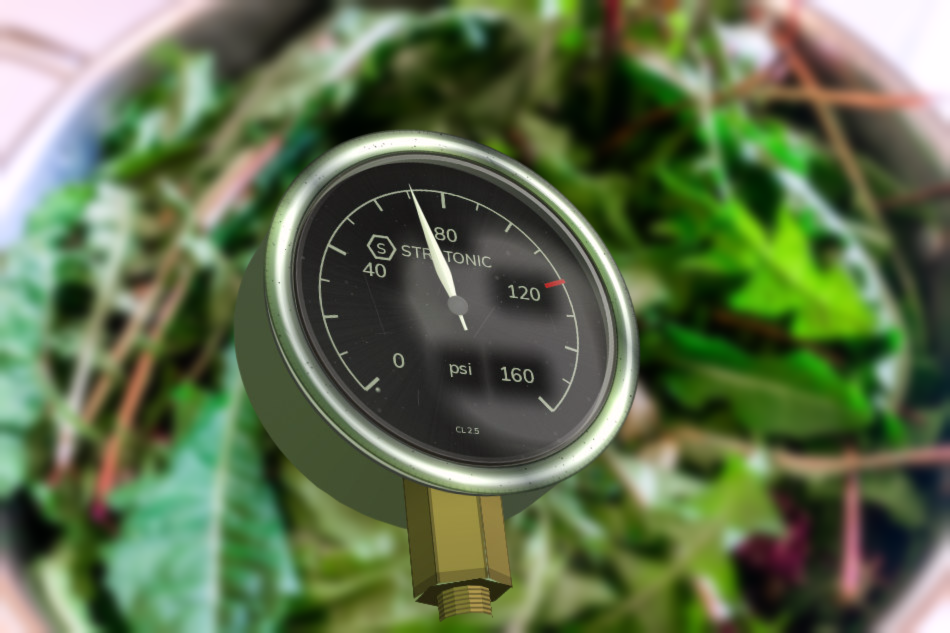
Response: 70psi
